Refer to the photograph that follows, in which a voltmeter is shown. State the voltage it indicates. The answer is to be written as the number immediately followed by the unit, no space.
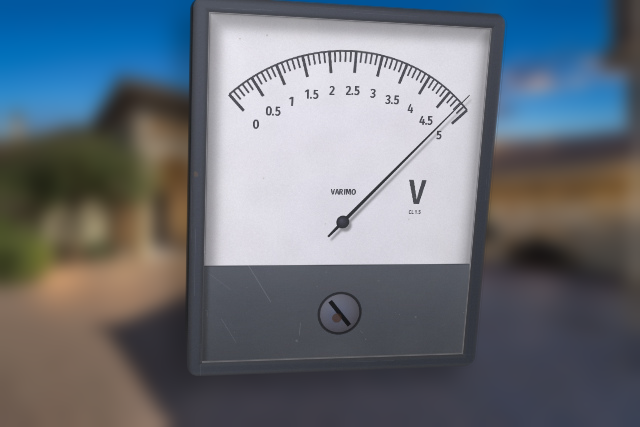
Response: 4.8V
